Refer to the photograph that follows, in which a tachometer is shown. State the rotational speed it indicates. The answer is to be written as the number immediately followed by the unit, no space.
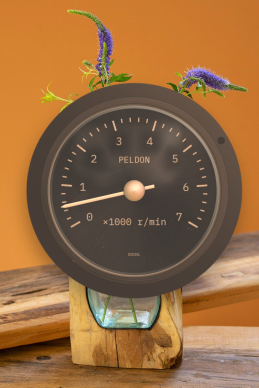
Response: 500rpm
